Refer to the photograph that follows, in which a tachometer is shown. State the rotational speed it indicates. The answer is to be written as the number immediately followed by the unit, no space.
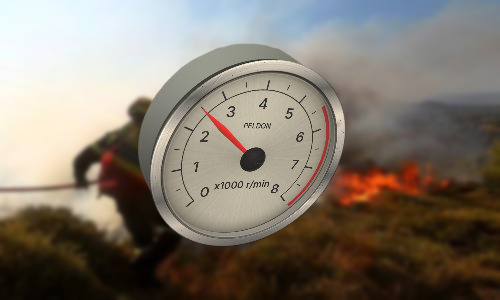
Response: 2500rpm
